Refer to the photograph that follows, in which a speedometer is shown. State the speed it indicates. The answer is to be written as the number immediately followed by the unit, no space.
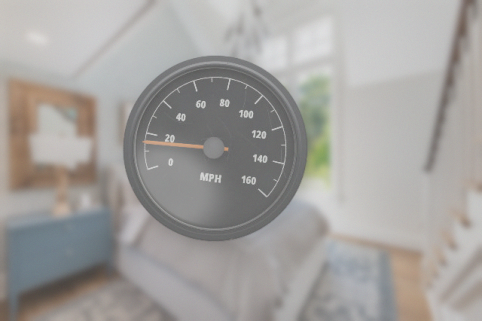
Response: 15mph
